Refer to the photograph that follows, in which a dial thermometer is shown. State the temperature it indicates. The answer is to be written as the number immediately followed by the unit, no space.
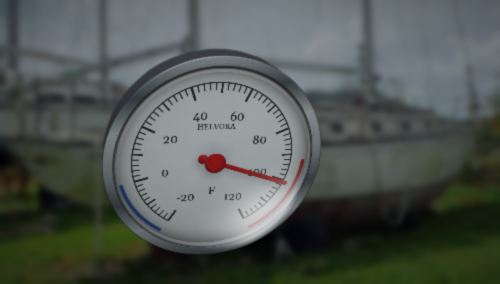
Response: 100°F
